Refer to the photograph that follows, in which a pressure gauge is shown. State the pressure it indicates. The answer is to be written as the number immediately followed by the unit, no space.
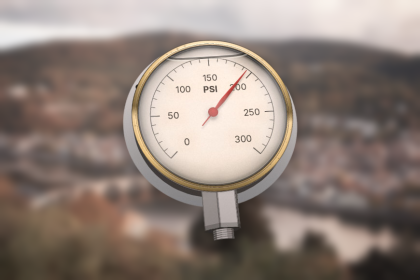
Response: 195psi
